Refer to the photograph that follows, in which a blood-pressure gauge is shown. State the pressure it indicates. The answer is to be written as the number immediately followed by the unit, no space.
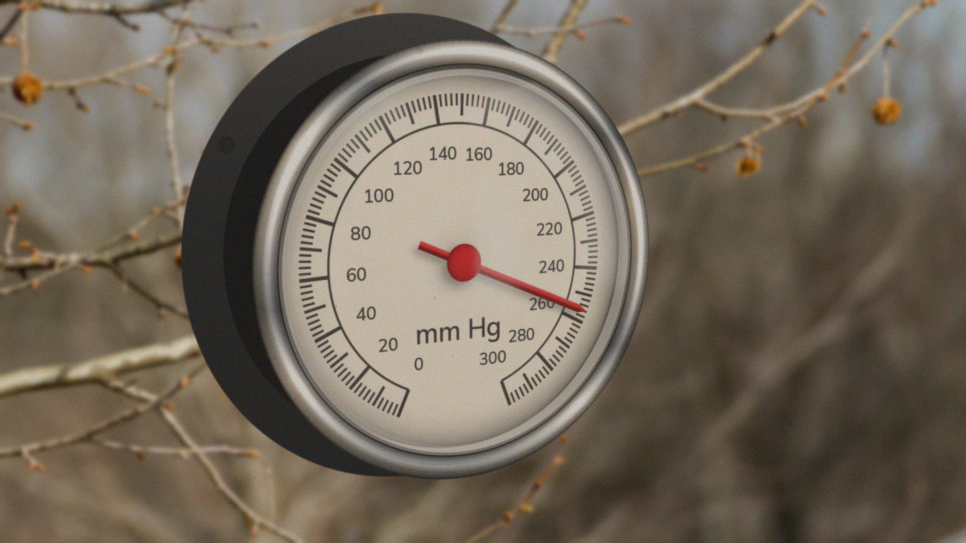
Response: 256mmHg
